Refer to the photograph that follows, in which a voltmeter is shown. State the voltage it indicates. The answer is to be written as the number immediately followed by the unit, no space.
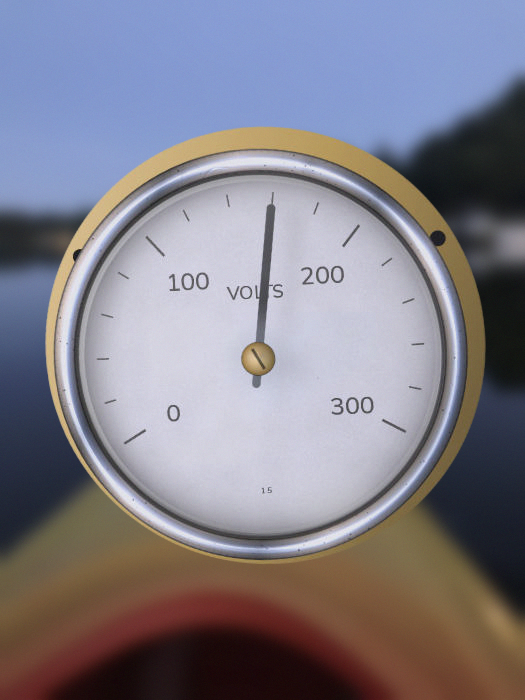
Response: 160V
